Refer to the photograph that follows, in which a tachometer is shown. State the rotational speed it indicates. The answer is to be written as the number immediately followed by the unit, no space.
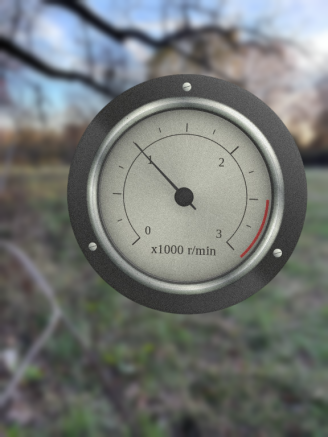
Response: 1000rpm
